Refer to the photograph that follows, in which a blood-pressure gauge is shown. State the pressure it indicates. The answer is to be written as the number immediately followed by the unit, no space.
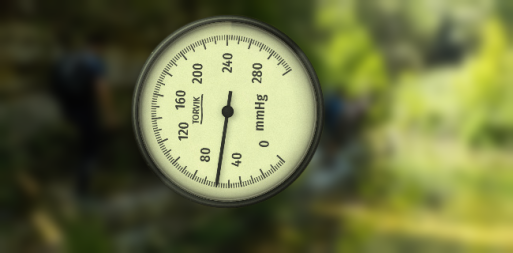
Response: 60mmHg
